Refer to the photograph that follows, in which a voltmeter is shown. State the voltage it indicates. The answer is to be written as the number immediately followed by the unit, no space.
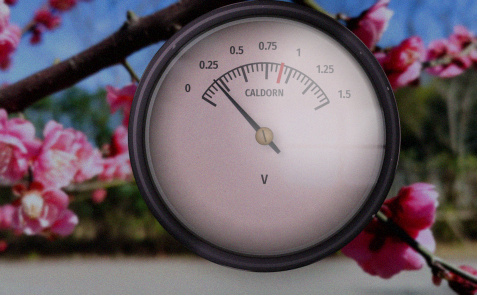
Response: 0.2V
